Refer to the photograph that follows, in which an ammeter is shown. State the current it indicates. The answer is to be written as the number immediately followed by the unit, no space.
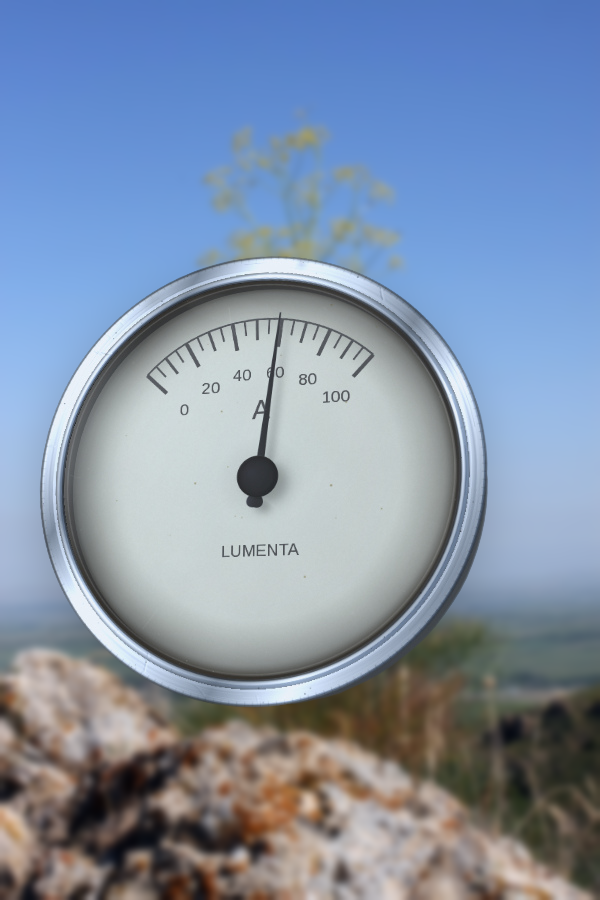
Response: 60A
